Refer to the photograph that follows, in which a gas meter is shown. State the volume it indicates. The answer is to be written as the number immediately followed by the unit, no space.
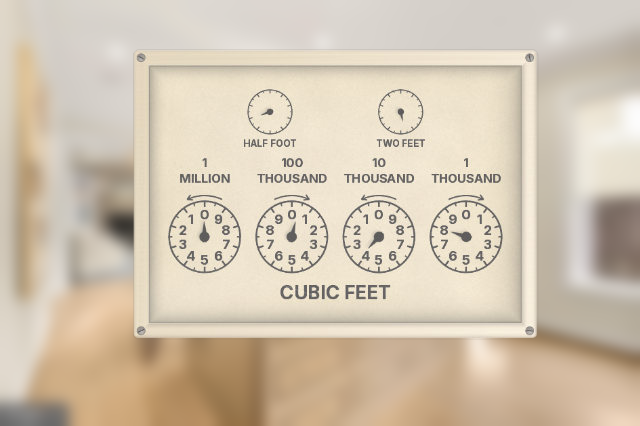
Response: 3800ft³
